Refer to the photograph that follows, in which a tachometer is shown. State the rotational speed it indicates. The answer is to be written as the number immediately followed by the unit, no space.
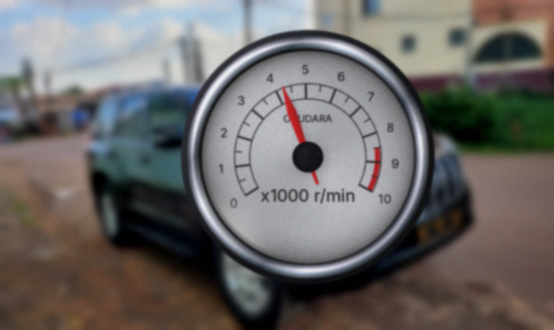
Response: 4250rpm
